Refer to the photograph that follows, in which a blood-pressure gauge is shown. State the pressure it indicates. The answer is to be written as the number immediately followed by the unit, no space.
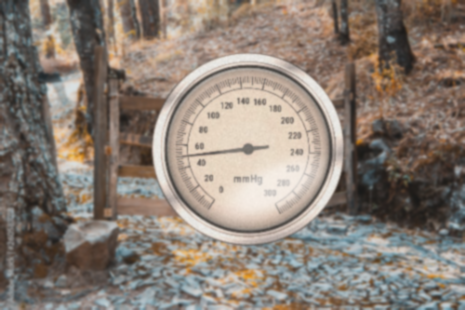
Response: 50mmHg
